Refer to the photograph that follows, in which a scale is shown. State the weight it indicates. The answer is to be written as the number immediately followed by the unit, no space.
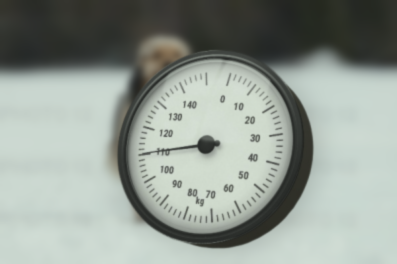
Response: 110kg
